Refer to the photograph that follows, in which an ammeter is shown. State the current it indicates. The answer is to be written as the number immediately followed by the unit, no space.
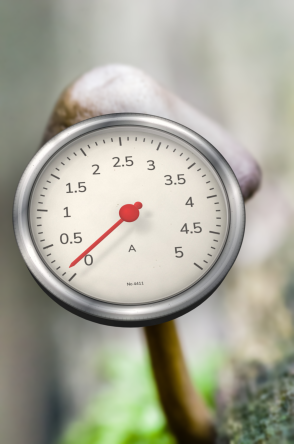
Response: 0.1A
